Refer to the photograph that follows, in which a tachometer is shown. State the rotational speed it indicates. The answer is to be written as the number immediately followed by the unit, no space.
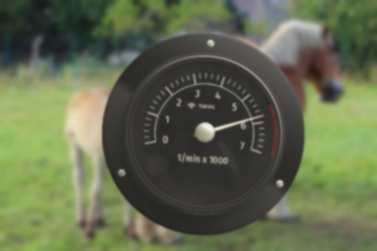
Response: 5800rpm
